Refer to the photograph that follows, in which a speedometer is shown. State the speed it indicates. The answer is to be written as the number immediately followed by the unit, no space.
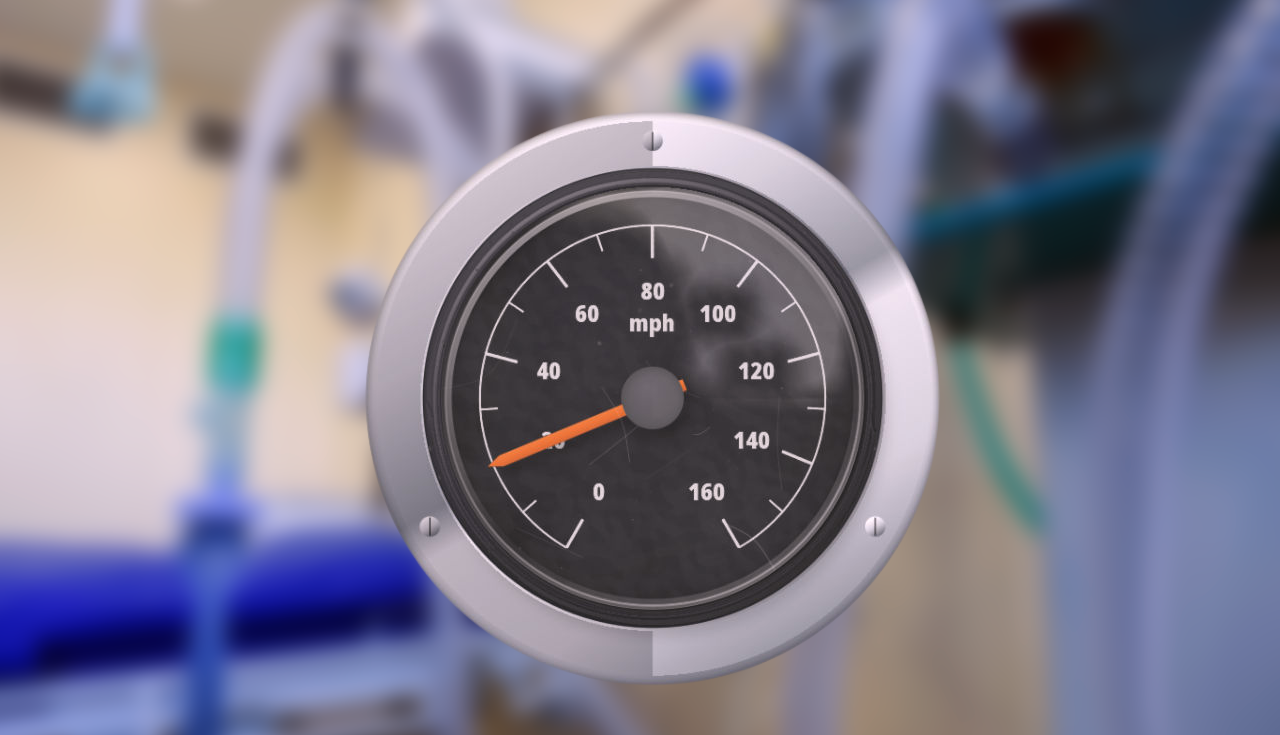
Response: 20mph
